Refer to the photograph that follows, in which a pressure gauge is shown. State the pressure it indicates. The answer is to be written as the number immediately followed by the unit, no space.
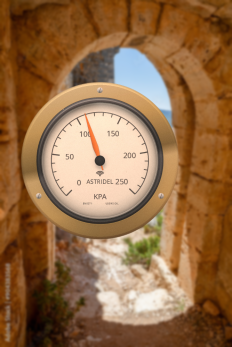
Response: 110kPa
